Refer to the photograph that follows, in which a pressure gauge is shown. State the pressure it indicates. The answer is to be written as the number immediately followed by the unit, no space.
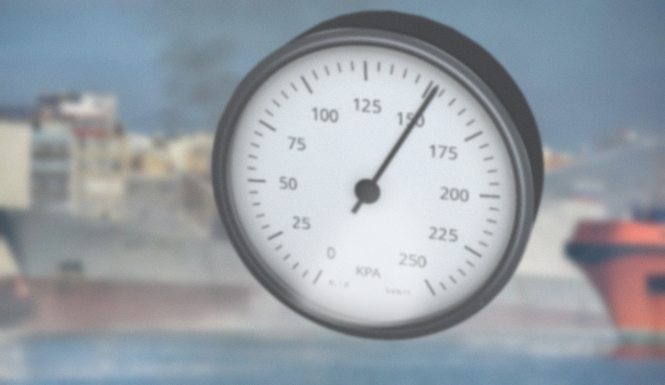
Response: 152.5kPa
